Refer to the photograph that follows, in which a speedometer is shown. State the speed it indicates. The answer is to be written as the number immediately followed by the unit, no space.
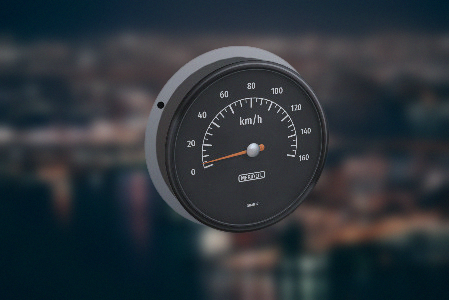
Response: 5km/h
